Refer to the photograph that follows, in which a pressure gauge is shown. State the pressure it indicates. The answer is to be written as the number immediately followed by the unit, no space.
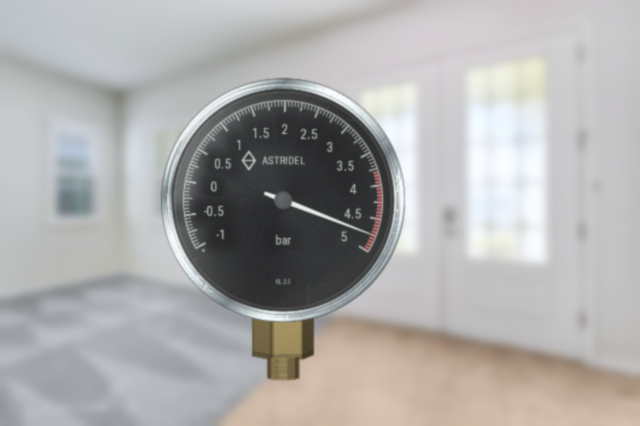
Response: 4.75bar
